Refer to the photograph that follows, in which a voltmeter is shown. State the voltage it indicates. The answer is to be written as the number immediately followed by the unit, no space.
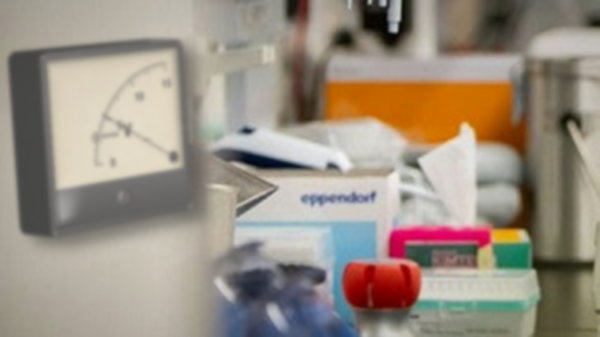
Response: 5V
